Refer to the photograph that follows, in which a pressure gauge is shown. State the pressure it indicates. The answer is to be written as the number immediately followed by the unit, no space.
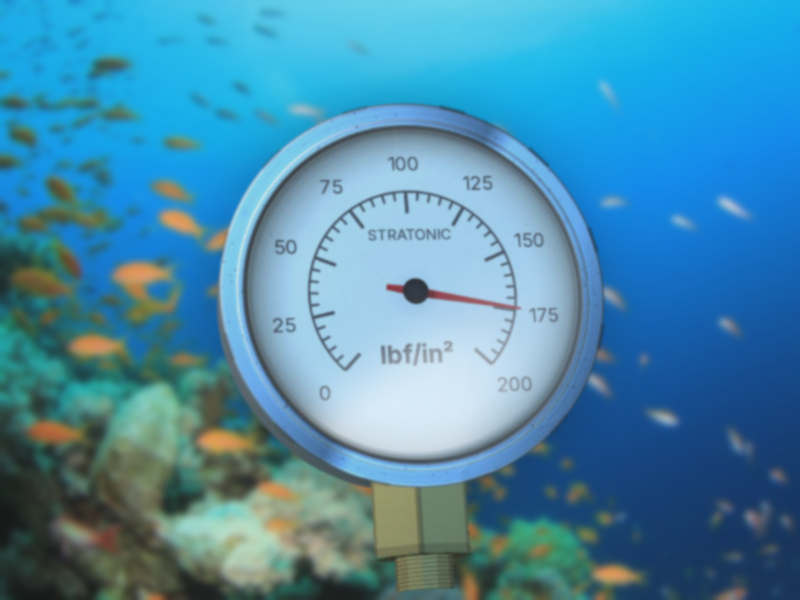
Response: 175psi
